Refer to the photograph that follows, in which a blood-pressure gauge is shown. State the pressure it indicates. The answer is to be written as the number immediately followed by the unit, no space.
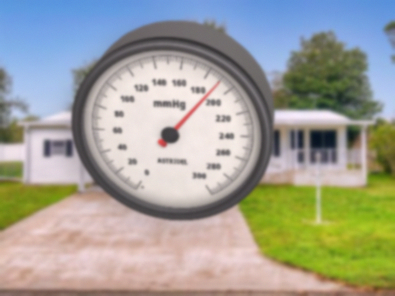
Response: 190mmHg
